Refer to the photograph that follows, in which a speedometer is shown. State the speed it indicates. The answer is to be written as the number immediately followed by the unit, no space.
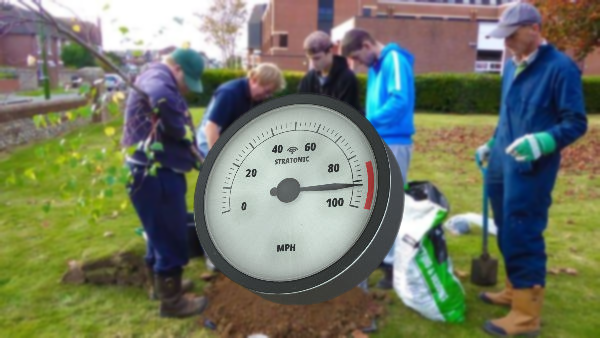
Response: 92mph
